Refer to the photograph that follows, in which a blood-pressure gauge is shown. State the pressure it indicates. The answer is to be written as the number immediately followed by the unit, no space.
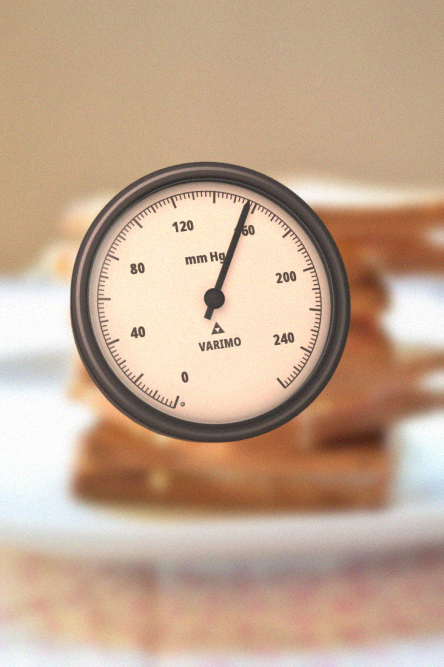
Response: 156mmHg
